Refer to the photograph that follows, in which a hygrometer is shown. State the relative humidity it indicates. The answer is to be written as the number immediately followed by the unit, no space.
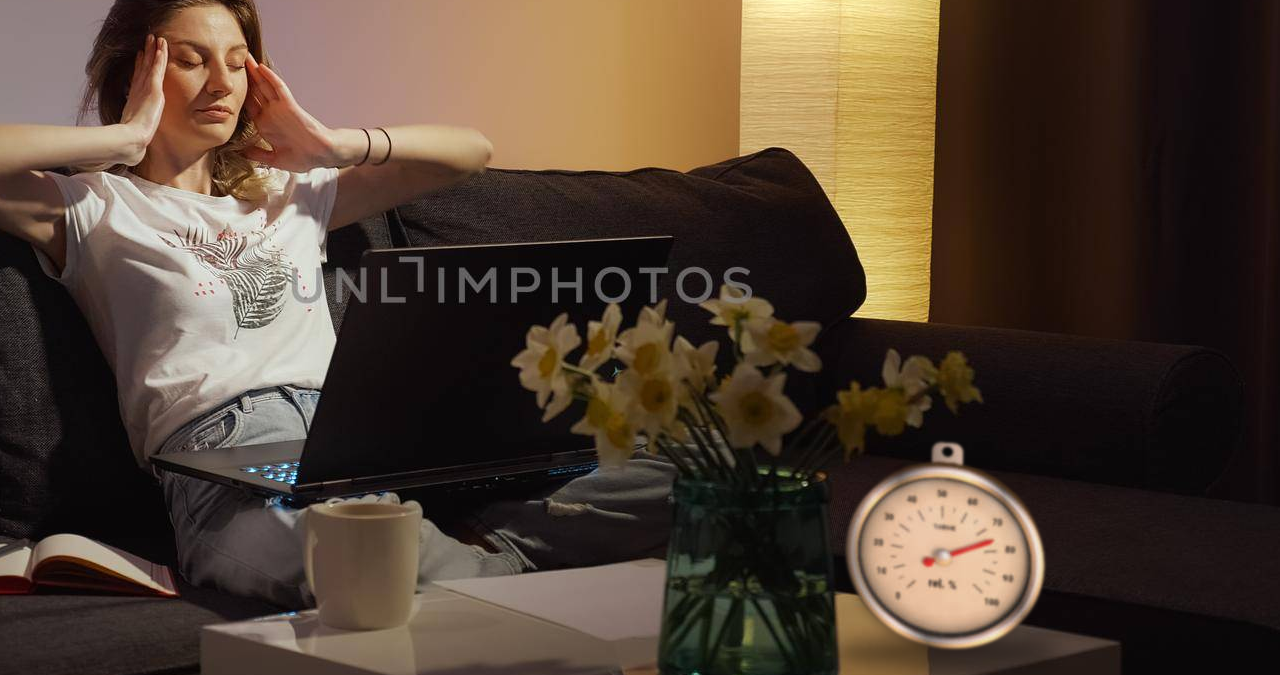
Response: 75%
